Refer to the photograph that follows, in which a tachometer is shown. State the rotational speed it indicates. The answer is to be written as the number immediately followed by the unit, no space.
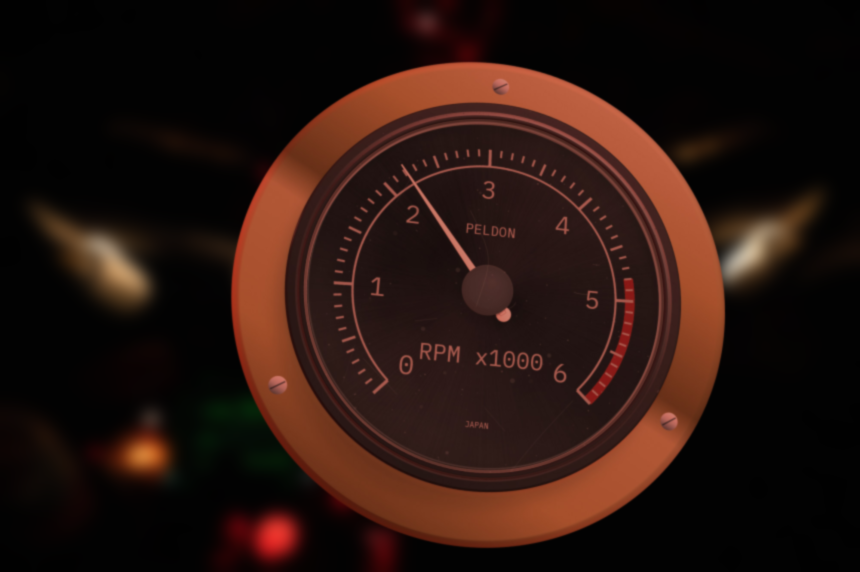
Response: 2200rpm
